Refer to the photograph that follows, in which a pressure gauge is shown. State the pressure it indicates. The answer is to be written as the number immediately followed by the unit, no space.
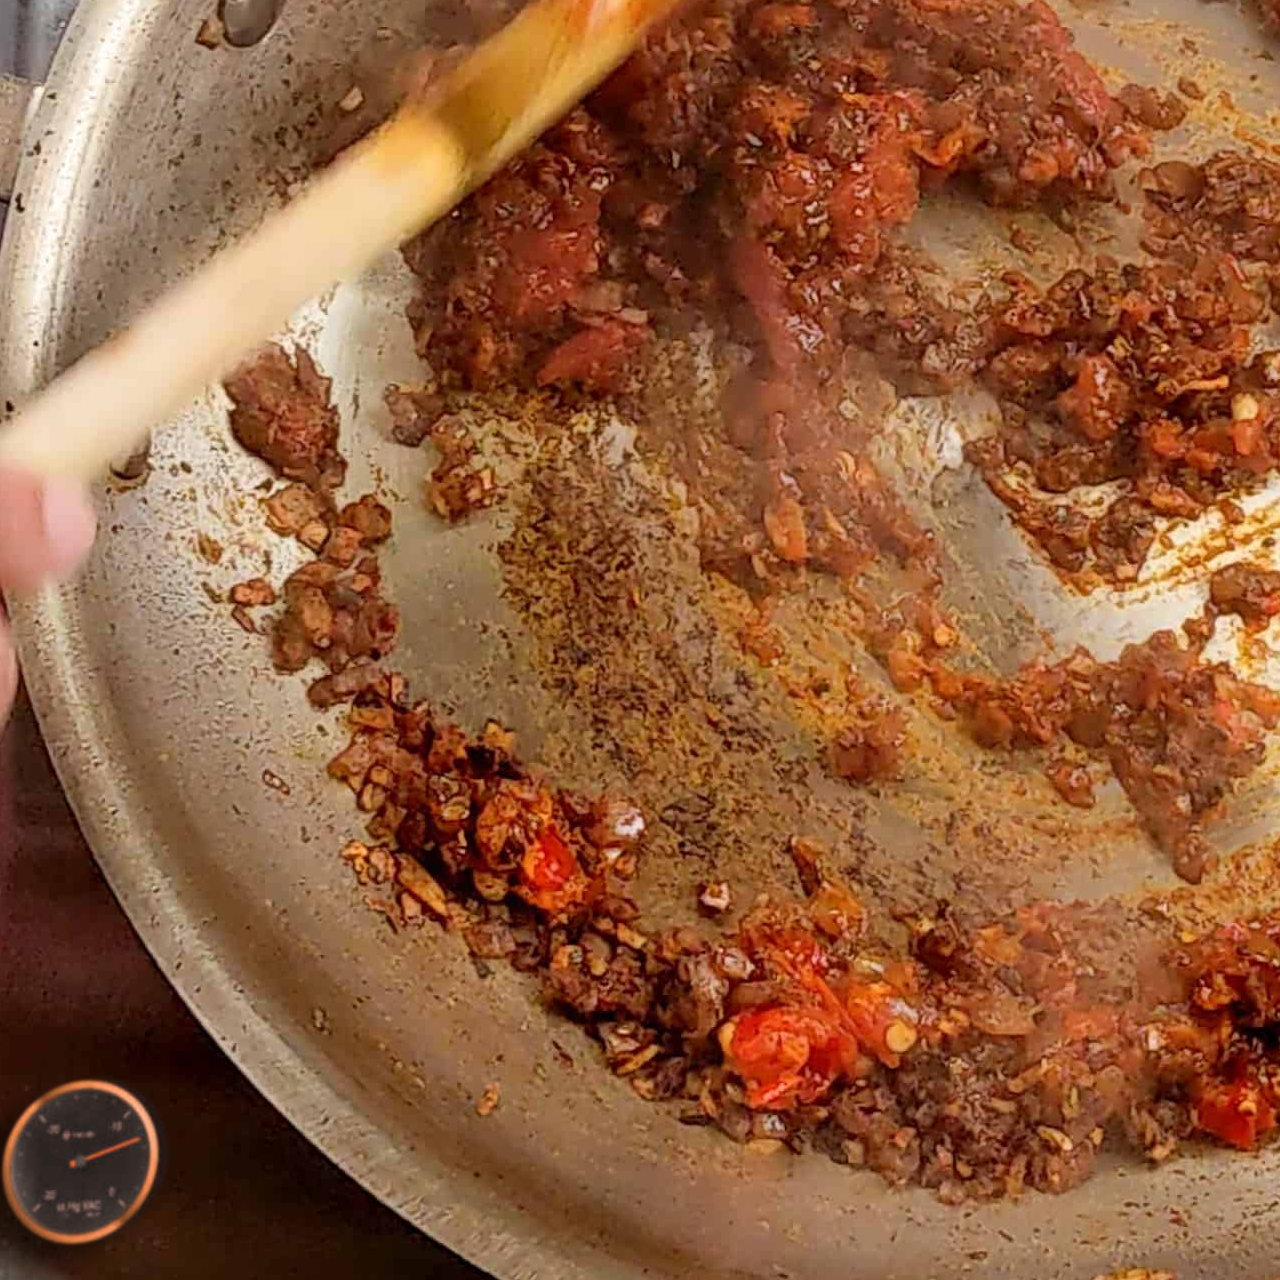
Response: -7inHg
